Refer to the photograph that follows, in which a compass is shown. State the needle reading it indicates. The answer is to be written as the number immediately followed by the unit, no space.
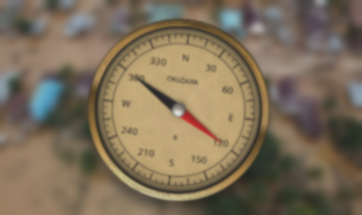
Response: 120°
